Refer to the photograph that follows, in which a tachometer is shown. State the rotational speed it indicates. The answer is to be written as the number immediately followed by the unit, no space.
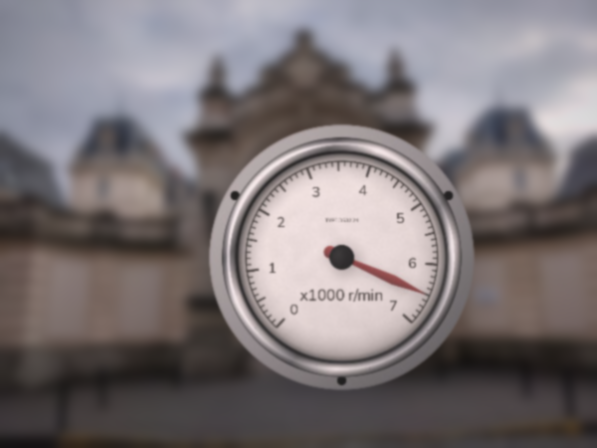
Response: 6500rpm
